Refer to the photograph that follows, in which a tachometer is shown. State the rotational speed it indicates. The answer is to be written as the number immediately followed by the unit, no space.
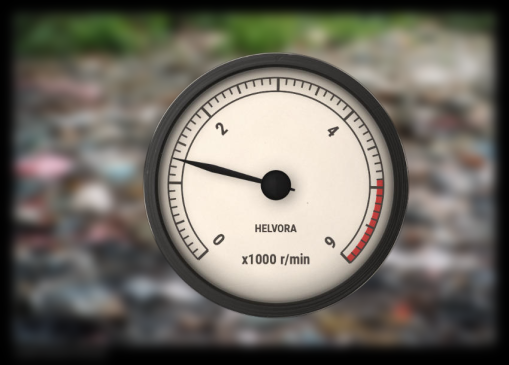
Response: 1300rpm
